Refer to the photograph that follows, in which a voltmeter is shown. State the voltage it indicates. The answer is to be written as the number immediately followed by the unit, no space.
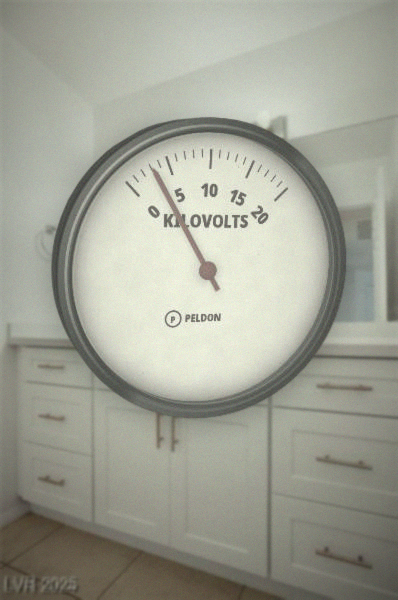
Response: 3kV
